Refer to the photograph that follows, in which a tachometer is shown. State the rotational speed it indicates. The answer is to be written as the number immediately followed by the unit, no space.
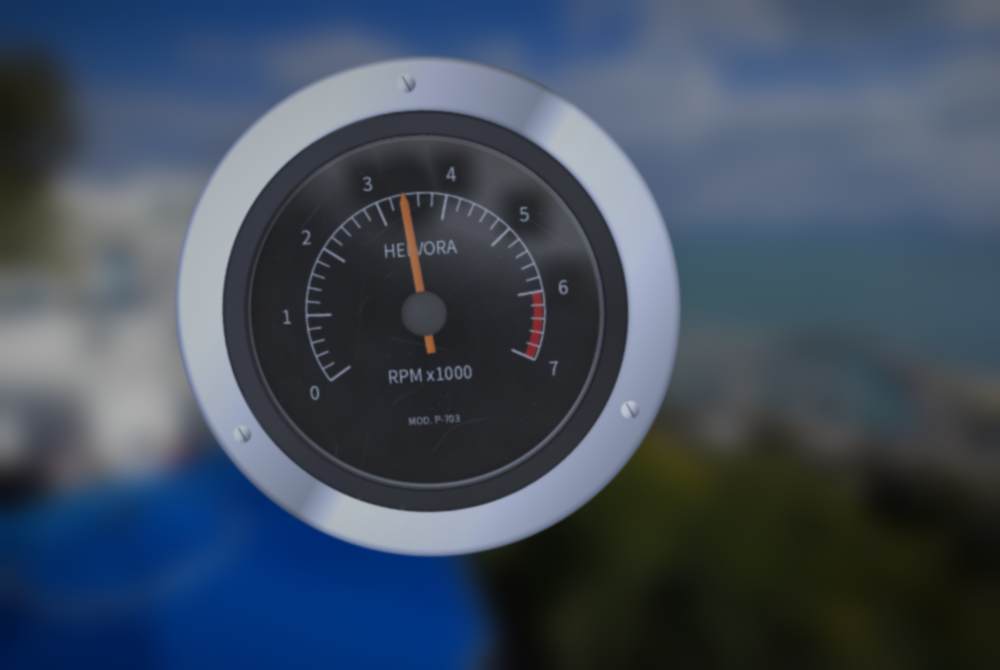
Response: 3400rpm
